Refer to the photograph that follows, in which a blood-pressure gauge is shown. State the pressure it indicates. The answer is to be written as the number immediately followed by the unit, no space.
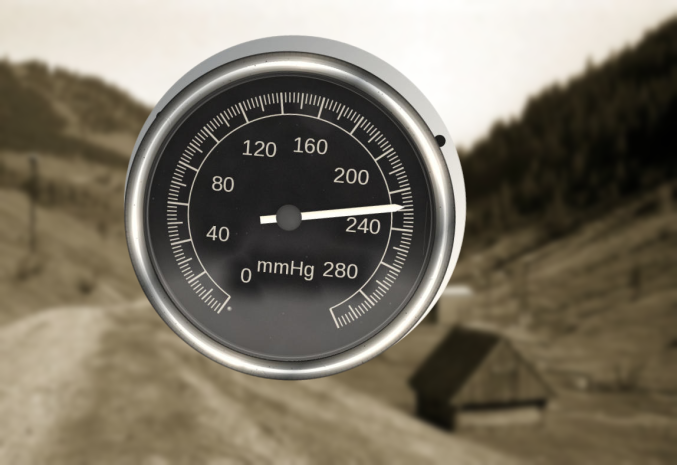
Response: 228mmHg
